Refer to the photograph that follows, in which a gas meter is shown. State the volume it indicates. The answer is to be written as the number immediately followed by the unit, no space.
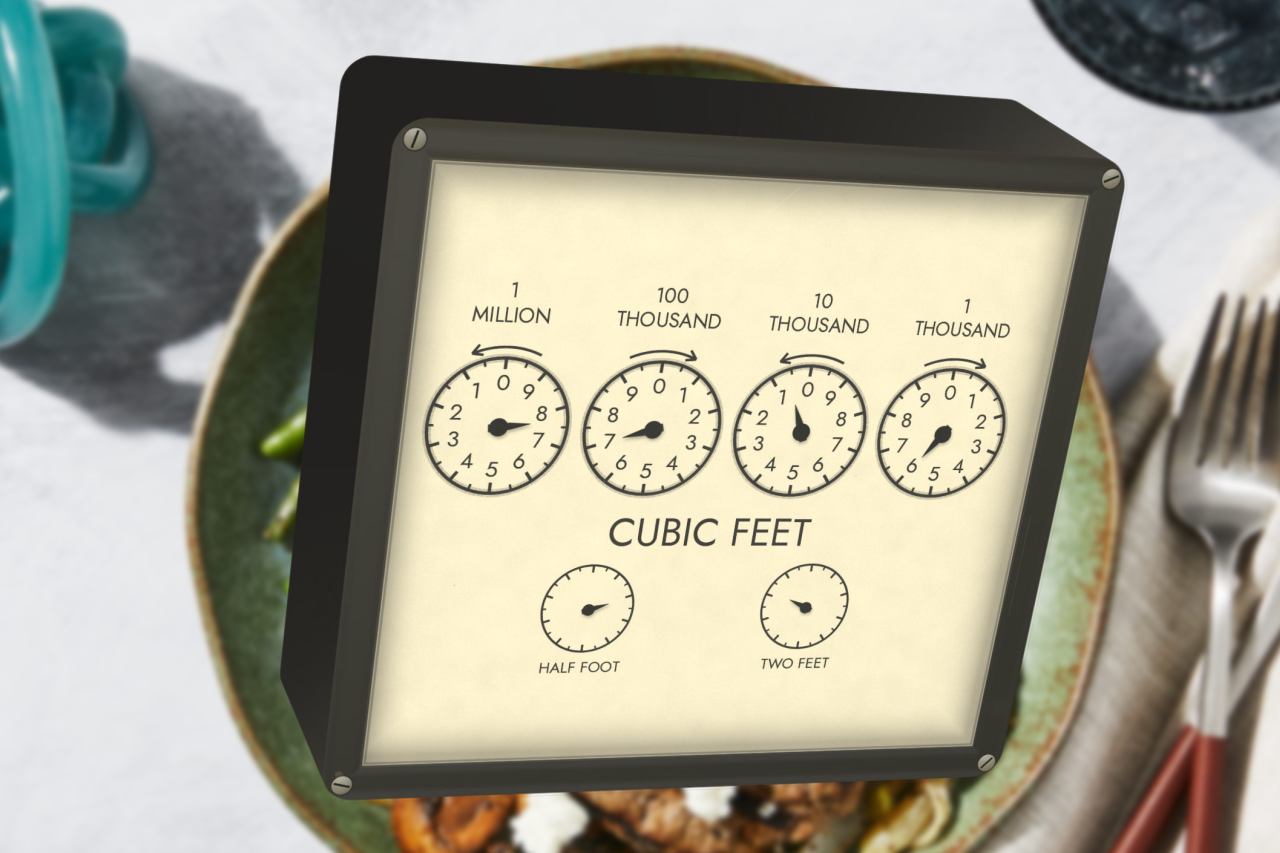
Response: 770600ft³
